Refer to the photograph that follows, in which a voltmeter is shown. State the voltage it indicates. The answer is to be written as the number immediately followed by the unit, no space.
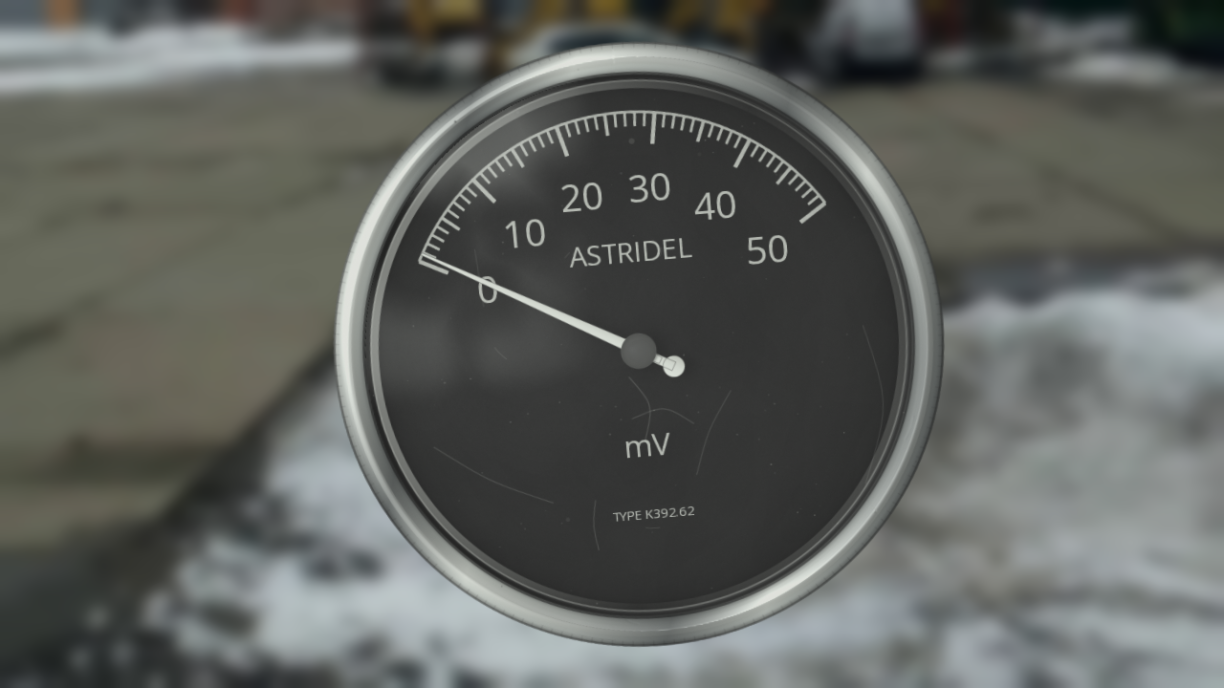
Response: 1mV
